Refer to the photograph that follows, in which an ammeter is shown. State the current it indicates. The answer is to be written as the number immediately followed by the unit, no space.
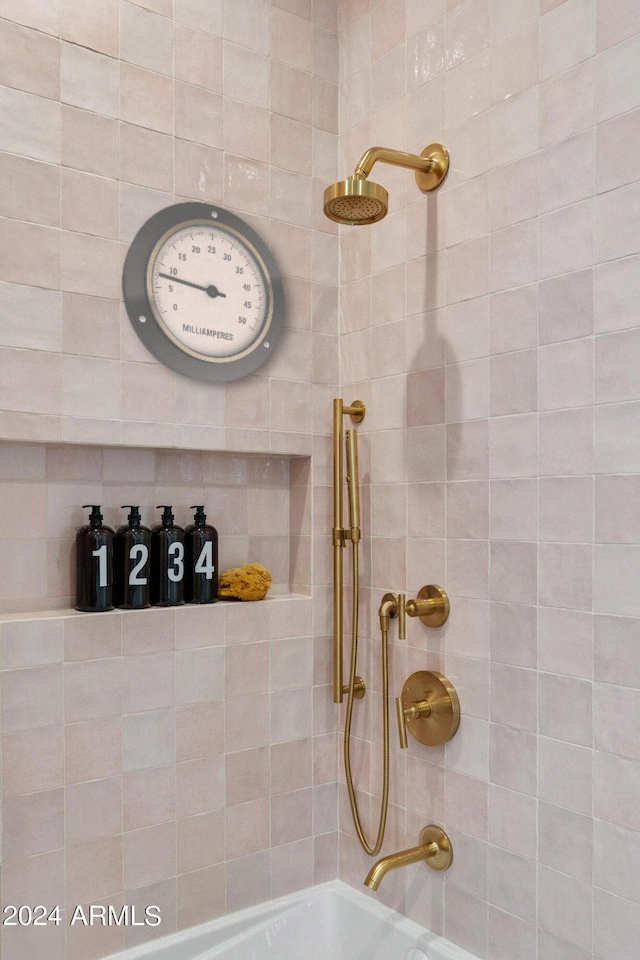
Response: 7.5mA
